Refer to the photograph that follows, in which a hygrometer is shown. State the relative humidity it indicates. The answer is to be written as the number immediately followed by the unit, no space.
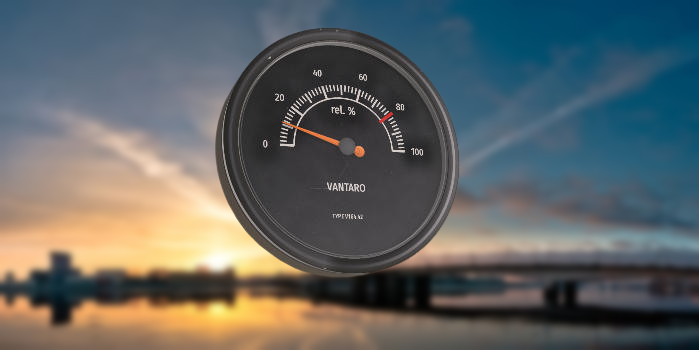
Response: 10%
